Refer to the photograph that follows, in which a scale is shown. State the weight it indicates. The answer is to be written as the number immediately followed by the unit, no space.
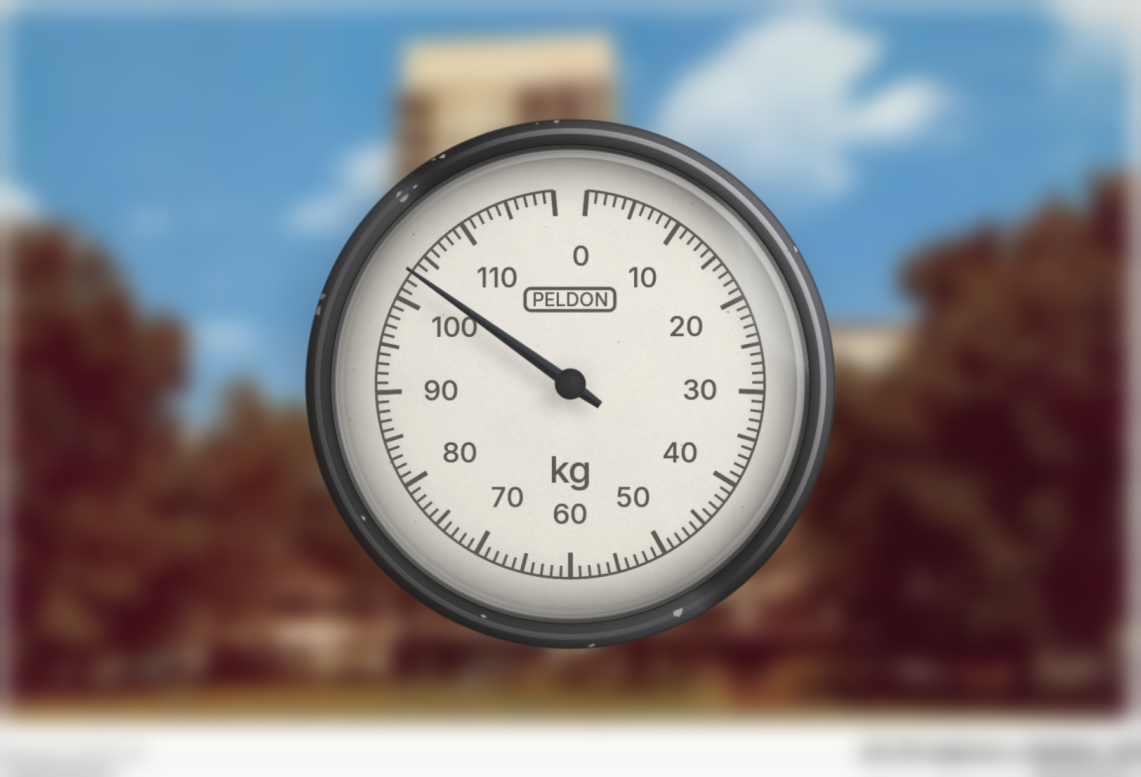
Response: 103kg
